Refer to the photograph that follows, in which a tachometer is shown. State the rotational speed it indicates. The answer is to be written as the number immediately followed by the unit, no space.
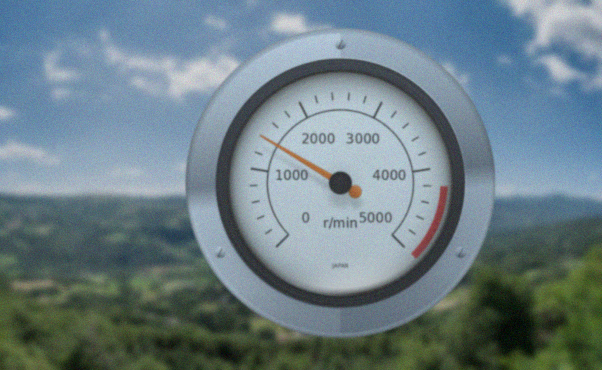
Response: 1400rpm
